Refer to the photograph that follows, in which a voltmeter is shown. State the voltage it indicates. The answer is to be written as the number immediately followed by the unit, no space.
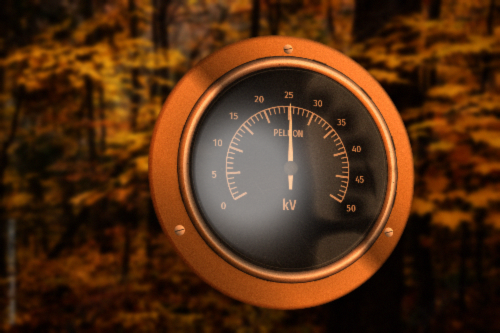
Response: 25kV
